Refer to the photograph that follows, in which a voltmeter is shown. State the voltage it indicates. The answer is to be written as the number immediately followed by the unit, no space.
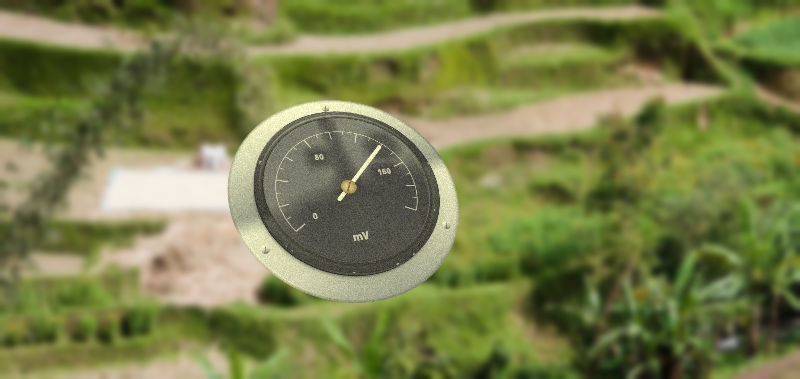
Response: 140mV
